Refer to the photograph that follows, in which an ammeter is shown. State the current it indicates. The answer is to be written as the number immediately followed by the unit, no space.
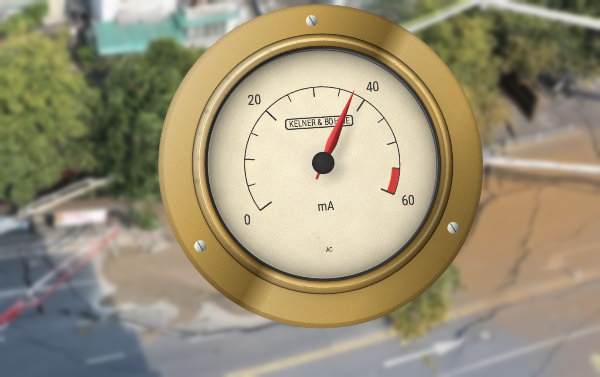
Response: 37.5mA
